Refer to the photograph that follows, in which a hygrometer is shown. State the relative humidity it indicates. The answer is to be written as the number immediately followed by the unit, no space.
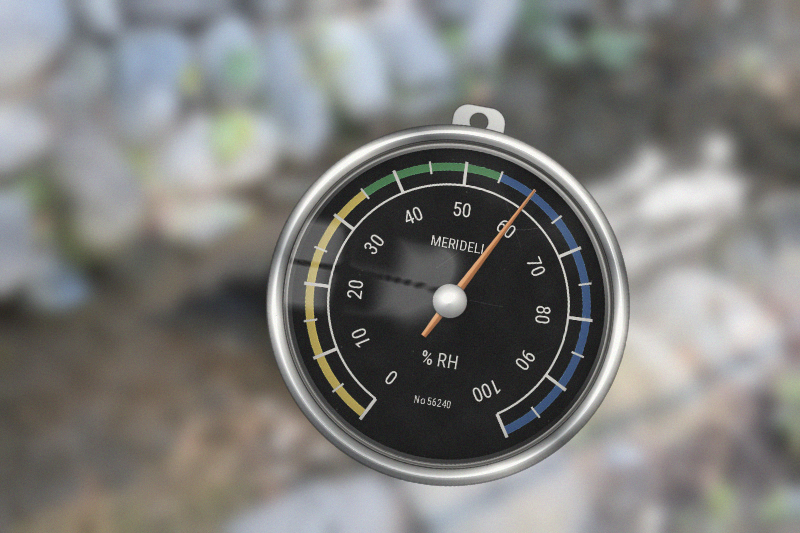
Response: 60%
